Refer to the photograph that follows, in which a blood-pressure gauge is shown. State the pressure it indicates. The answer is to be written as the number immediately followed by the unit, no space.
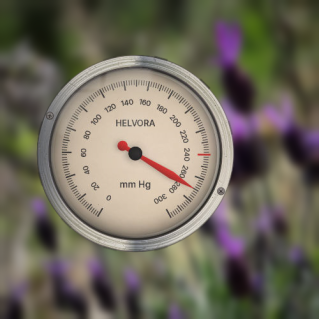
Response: 270mmHg
